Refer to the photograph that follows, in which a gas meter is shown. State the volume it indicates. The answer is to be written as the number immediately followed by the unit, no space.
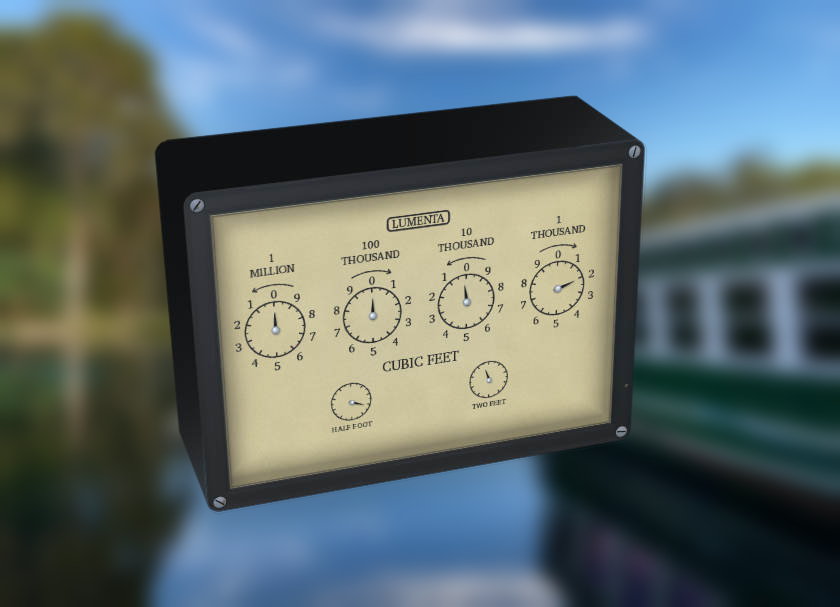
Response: 200ft³
